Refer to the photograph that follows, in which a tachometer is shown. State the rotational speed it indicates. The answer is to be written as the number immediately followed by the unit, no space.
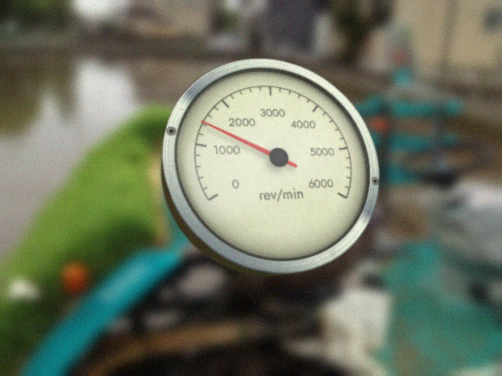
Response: 1400rpm
